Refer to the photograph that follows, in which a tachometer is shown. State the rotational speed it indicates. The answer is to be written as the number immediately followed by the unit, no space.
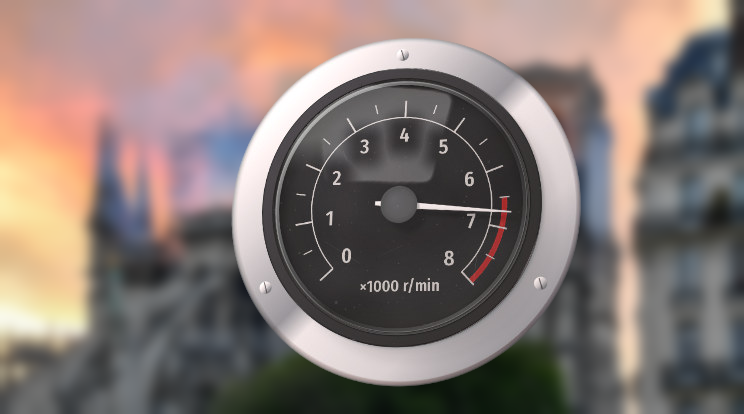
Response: 6750rpm
